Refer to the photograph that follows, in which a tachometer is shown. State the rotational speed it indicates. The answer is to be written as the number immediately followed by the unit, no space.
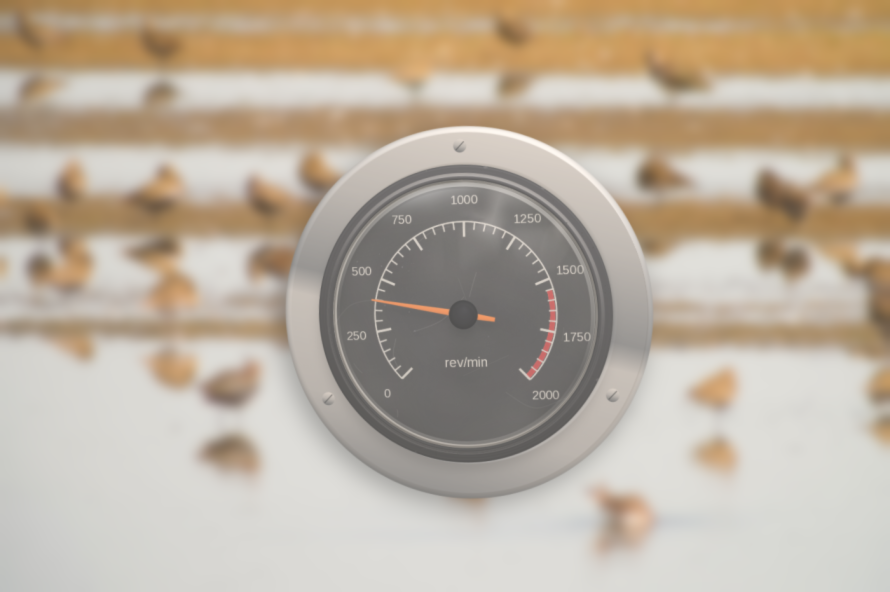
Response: 400rpm
